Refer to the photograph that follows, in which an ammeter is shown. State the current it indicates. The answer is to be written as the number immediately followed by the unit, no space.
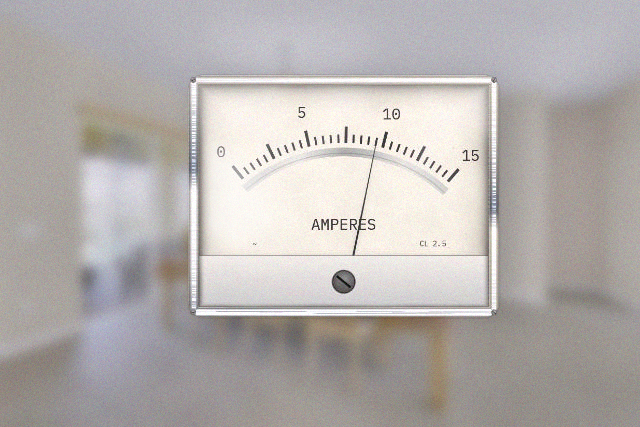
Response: 9.5A
